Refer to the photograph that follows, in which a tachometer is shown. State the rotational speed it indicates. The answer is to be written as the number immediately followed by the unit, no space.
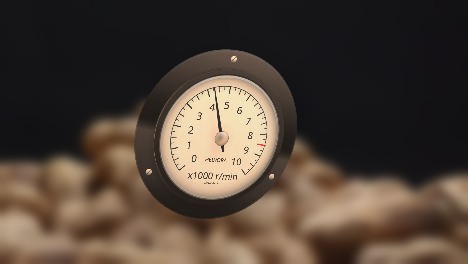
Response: 4250rpm
